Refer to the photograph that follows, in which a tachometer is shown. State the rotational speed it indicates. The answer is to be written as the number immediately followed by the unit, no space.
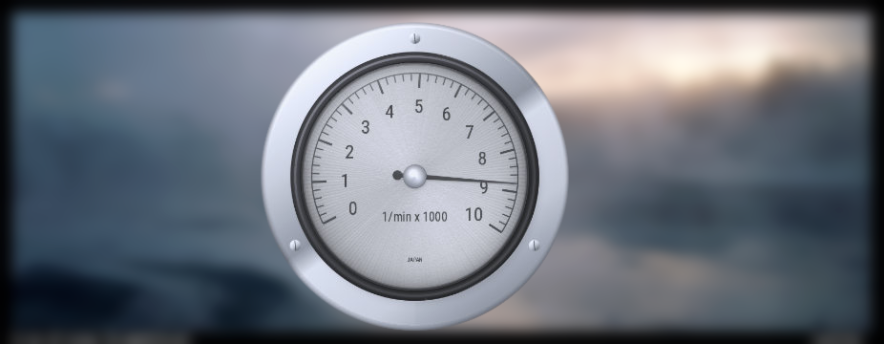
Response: 8800rpm
